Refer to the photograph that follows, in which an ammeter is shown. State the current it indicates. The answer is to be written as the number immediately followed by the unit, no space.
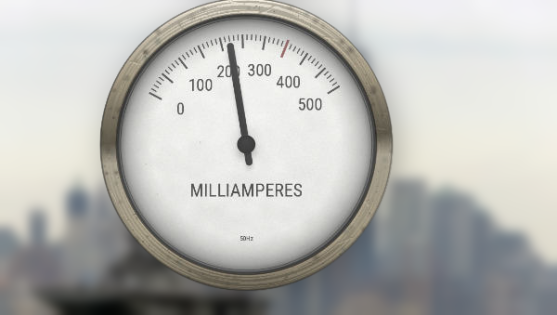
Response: 220mA
